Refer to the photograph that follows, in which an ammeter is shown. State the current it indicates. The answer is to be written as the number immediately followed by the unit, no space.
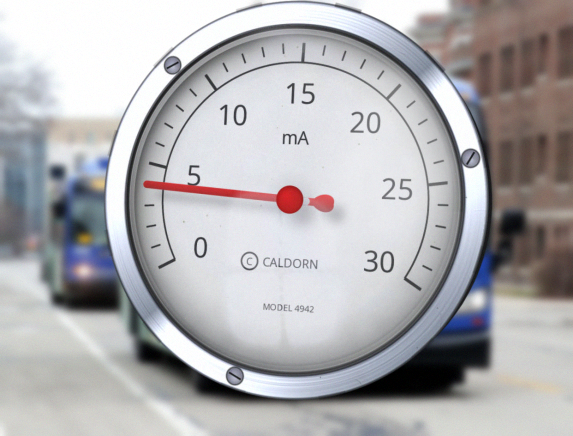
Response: 4mA
